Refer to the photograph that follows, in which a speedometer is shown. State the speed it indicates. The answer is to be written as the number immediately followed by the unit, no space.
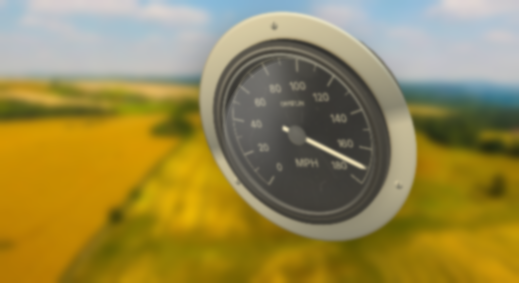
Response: 170mph
